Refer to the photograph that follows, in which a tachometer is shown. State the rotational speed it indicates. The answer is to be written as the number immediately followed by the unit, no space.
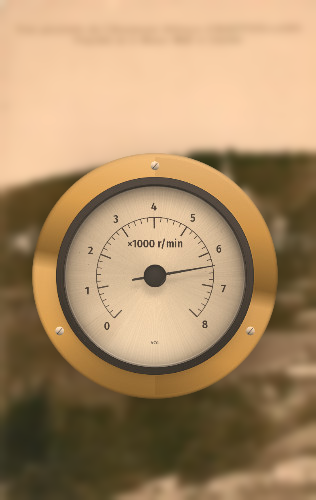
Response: 6400rpm
